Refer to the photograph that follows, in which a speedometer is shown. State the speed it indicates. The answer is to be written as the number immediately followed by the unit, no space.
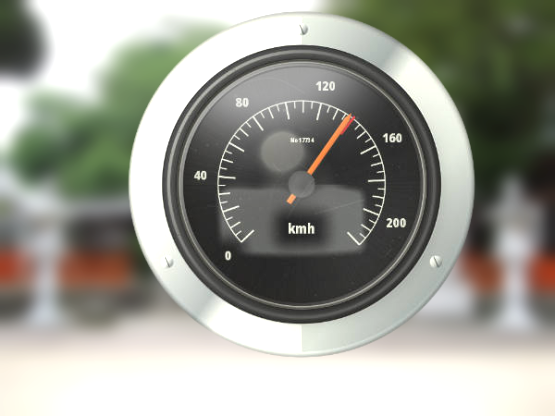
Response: 137.5km/h
